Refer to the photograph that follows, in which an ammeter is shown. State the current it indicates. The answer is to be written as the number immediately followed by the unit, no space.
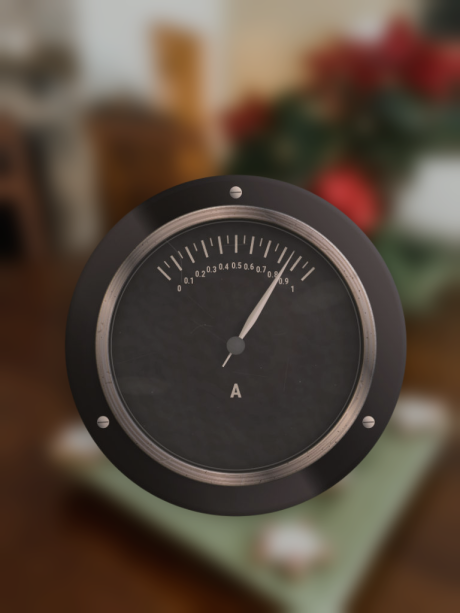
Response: 0.85A
